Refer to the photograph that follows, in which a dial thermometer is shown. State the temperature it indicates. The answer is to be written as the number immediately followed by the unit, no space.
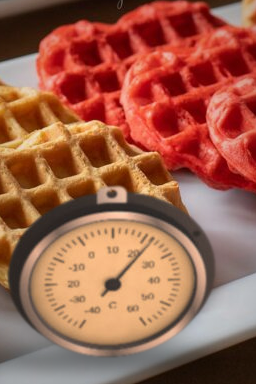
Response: 22°C
